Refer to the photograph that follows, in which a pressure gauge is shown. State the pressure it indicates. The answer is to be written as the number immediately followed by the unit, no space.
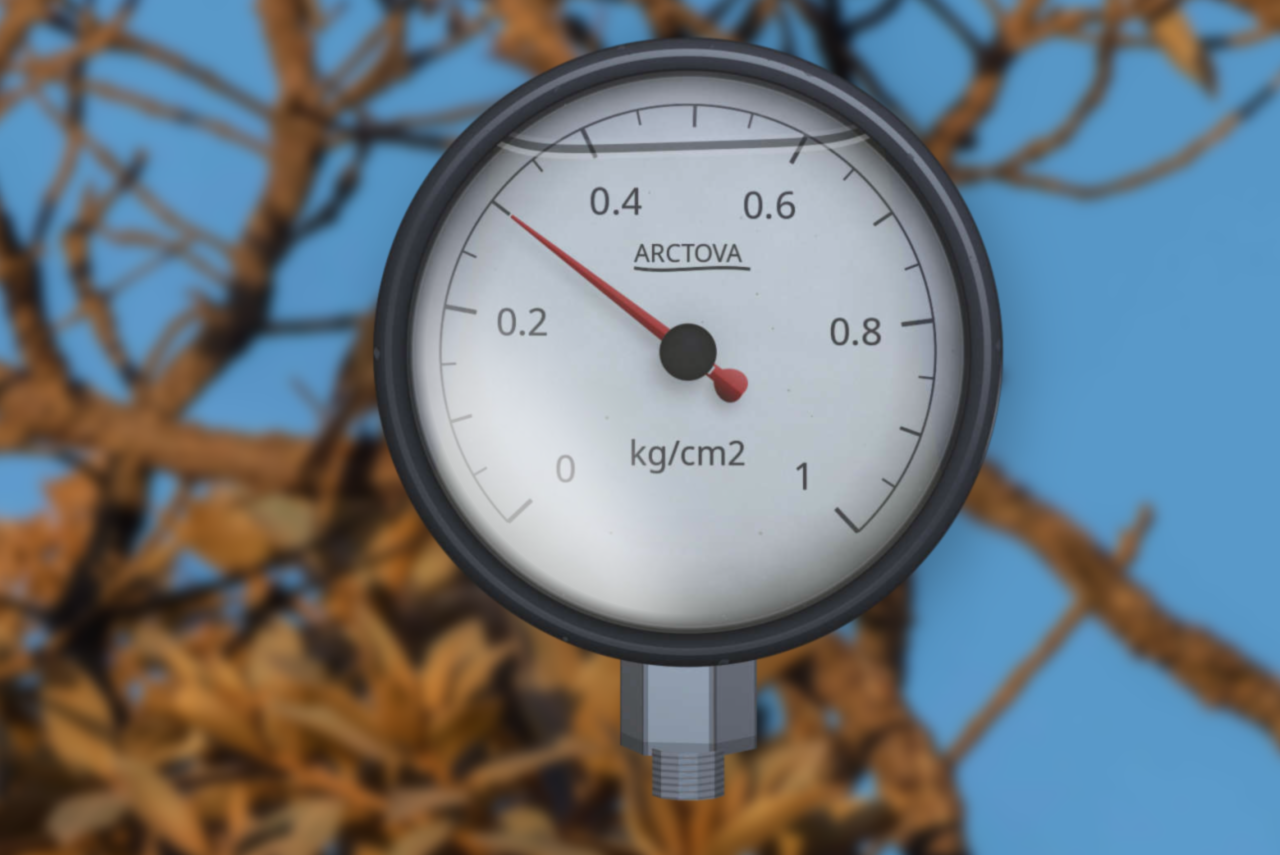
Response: 0.3kg/cm²
